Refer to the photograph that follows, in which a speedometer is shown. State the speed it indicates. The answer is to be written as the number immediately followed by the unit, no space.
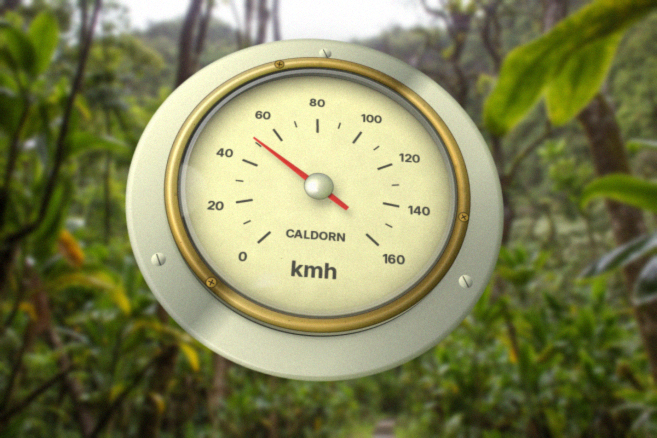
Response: 50km/h
